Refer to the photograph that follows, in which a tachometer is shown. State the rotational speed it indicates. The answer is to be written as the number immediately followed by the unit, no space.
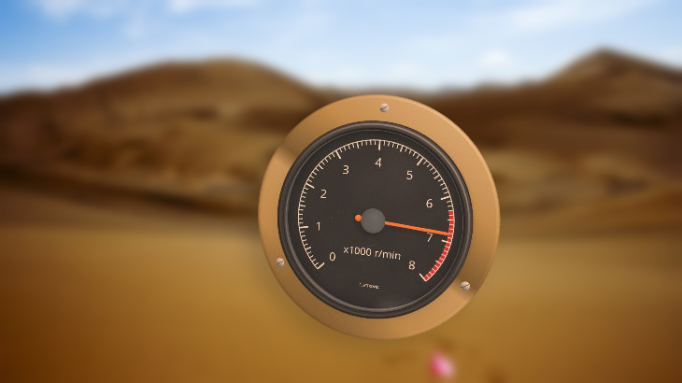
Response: 6800rpm
